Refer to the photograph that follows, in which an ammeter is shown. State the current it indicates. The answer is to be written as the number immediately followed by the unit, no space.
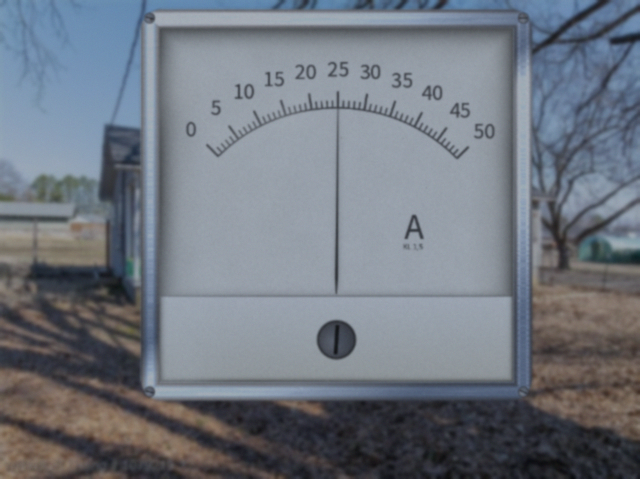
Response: 25A
